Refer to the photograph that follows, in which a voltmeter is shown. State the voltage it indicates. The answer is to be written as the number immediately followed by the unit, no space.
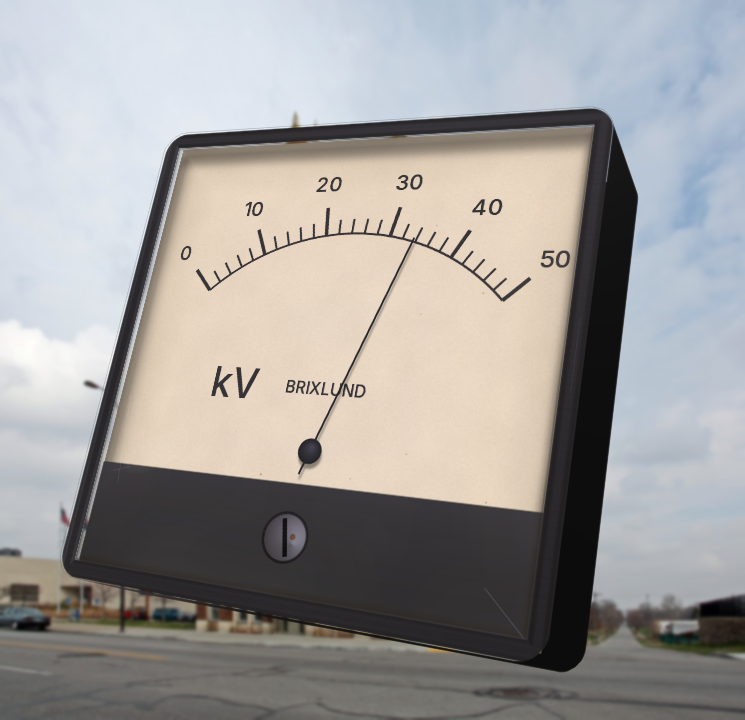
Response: 34kV
